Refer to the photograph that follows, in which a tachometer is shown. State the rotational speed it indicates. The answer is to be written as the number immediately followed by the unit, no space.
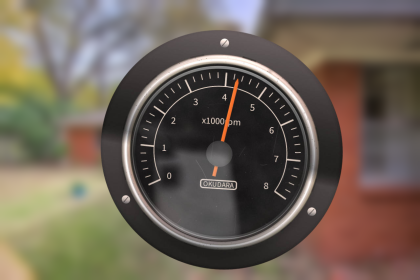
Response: 4300rpm
